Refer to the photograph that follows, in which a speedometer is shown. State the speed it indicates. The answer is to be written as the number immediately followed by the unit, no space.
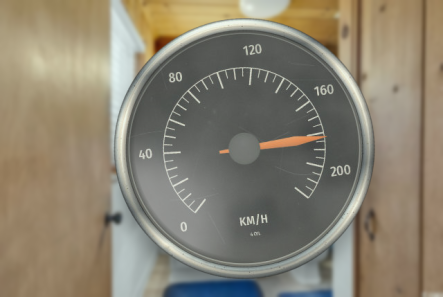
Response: 182.5km/h
